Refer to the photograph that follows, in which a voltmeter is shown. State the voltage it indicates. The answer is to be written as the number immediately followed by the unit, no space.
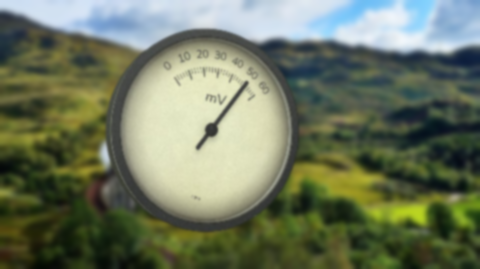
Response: 50mV
